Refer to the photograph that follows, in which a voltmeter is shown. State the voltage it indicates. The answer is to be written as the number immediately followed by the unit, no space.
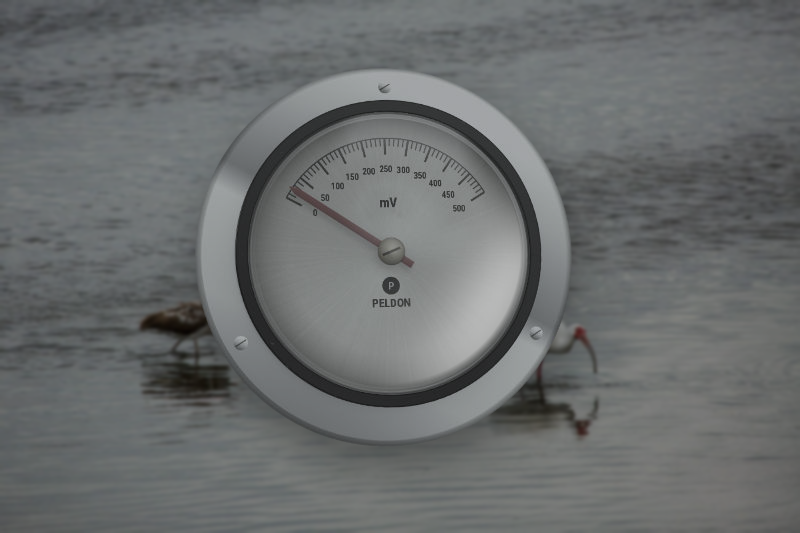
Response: 20mV
